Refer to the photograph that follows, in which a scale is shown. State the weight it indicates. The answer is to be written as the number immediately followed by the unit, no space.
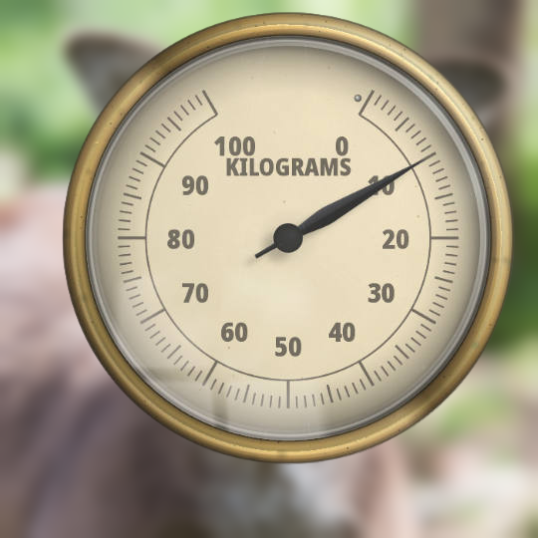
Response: 10kg
